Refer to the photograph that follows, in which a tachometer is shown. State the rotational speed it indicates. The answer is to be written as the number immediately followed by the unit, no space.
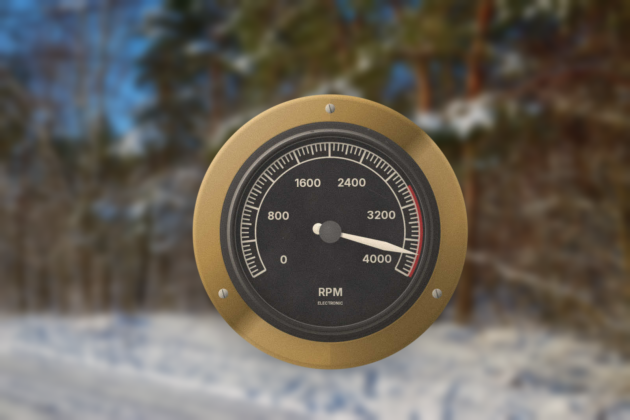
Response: 3750rpm
